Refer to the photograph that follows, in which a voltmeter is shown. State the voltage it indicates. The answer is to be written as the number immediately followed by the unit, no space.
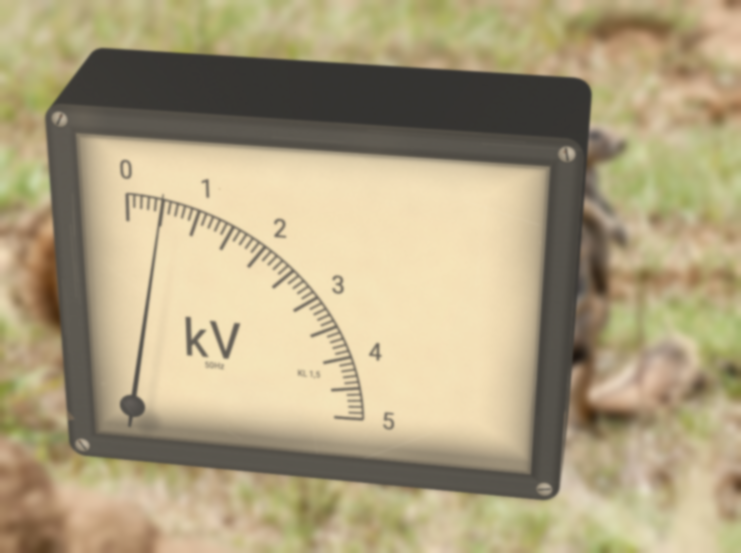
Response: 0.5kV
